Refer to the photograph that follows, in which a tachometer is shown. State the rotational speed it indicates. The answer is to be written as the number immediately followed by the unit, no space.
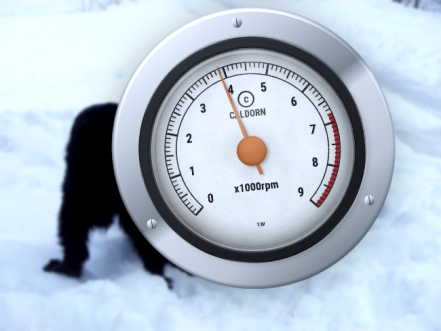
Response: 3900rpm
